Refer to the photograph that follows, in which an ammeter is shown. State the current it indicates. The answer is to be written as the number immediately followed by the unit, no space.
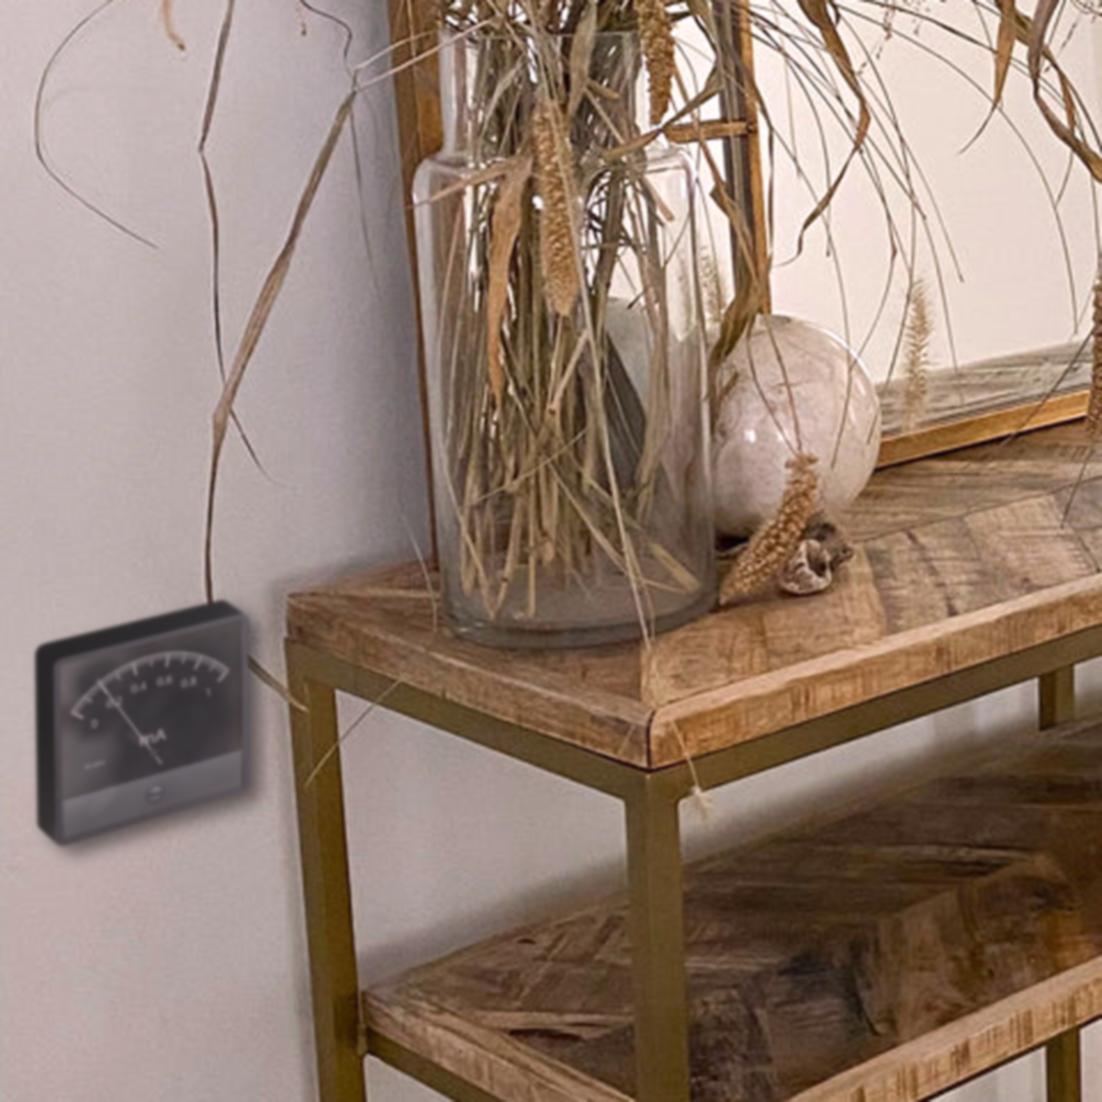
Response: 0.2mA
